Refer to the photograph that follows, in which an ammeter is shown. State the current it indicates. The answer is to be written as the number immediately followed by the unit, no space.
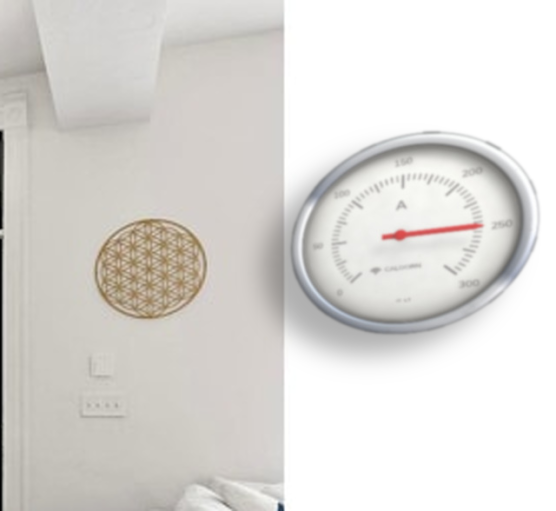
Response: 250A
